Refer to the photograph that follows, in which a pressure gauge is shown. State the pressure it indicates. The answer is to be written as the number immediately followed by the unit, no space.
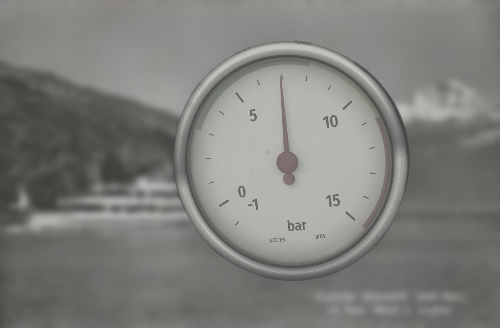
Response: 7bar
